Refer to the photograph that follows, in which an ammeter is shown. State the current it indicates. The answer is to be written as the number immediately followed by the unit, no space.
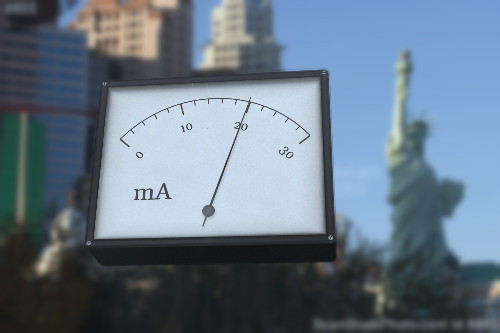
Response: 20mA
